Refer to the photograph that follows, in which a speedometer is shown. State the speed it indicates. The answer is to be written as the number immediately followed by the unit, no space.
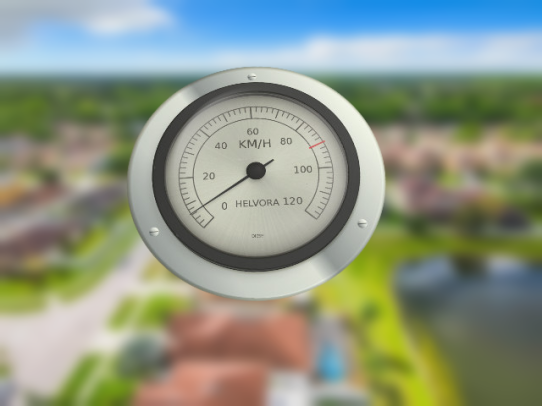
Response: 6km/h
